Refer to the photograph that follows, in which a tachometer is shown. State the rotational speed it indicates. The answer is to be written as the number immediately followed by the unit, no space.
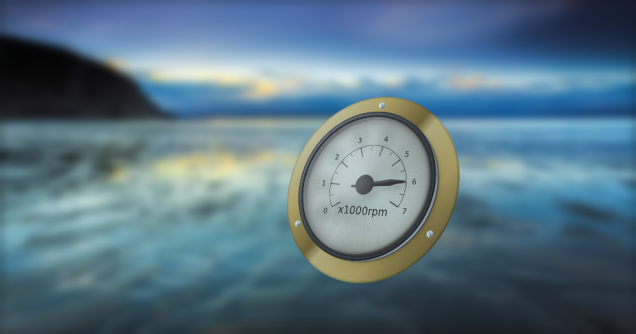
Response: 6000rpm
